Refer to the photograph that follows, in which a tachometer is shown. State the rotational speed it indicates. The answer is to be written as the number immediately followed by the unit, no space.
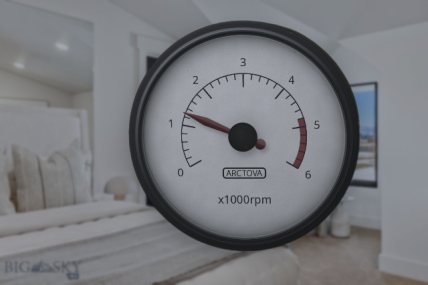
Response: 1300rpm
